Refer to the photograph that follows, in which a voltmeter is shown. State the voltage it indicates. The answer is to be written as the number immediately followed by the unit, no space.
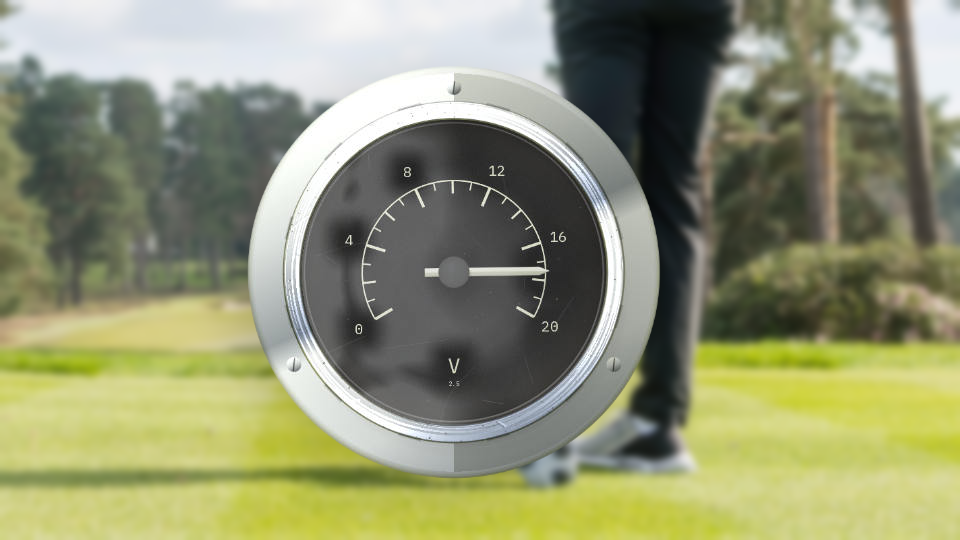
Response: 17.5V
